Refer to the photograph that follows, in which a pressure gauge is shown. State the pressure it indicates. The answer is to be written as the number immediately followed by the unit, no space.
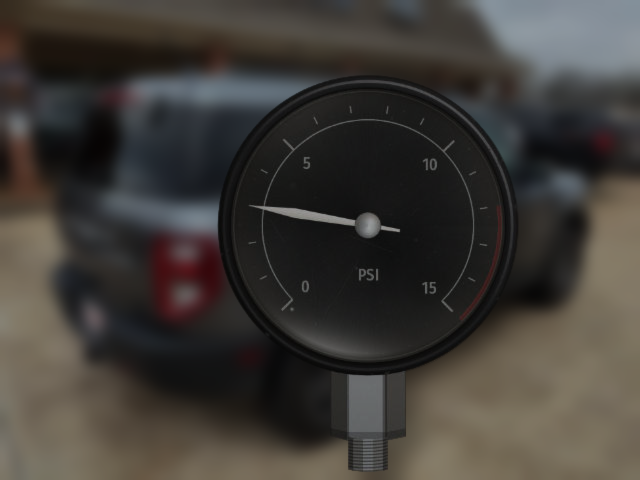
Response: 3psi
